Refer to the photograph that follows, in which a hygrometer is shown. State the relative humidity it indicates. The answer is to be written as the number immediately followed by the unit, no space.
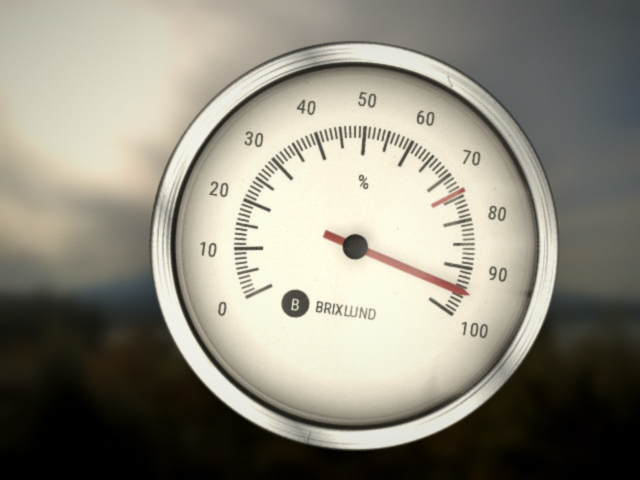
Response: 95%
